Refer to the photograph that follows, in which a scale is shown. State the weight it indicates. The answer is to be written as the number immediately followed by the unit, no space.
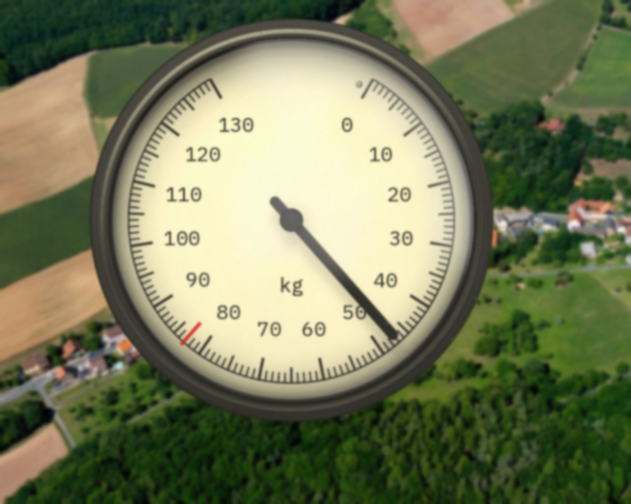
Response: 47kg
